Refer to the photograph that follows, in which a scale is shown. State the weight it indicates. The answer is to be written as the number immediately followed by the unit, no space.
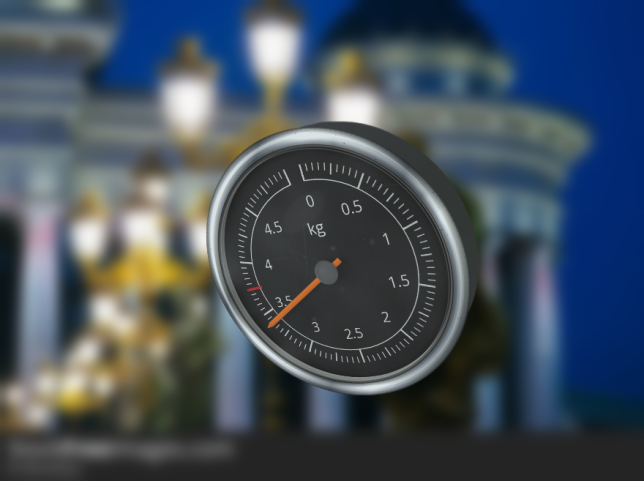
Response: 3.4kg
